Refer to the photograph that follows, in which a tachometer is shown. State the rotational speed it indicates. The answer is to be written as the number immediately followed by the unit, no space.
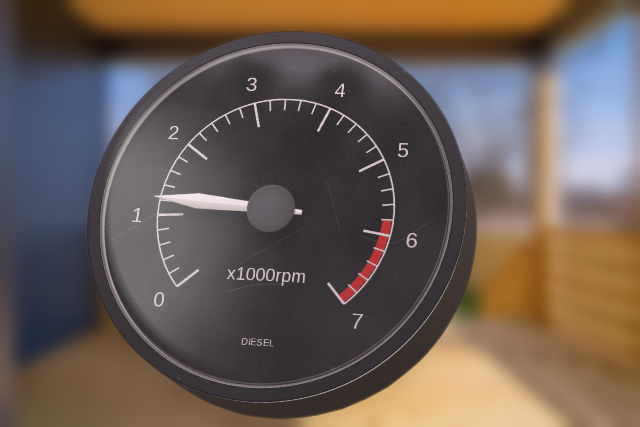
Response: 1200rpm
